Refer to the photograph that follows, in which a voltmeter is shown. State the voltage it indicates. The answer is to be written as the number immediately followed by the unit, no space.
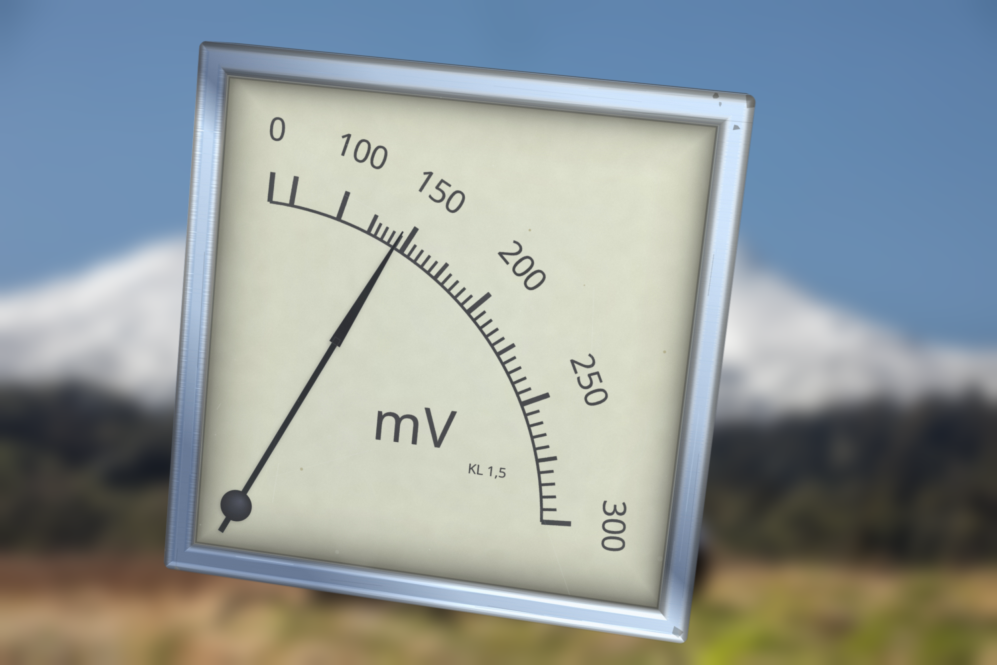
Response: 145mV
